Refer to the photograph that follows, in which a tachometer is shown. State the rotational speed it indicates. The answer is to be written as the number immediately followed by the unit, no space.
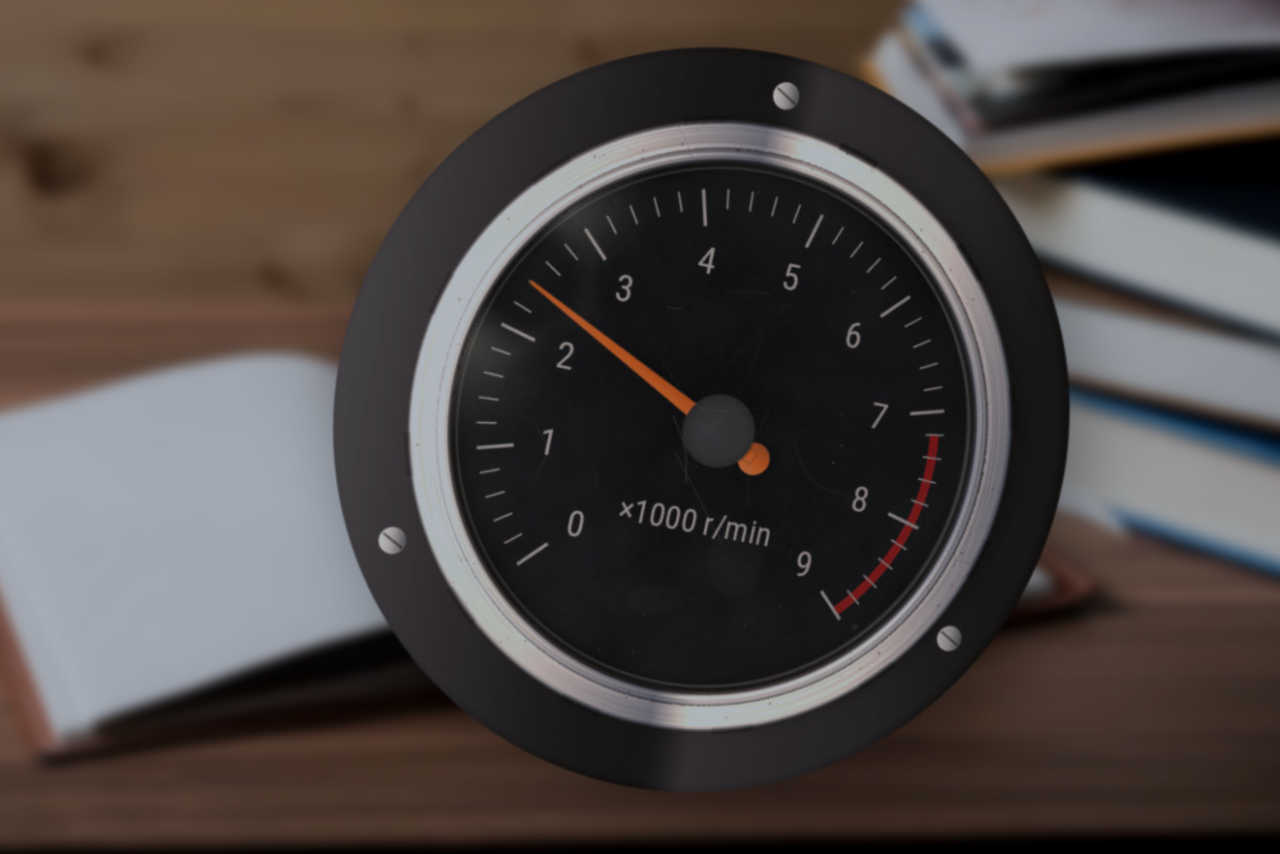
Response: 2400rpm
